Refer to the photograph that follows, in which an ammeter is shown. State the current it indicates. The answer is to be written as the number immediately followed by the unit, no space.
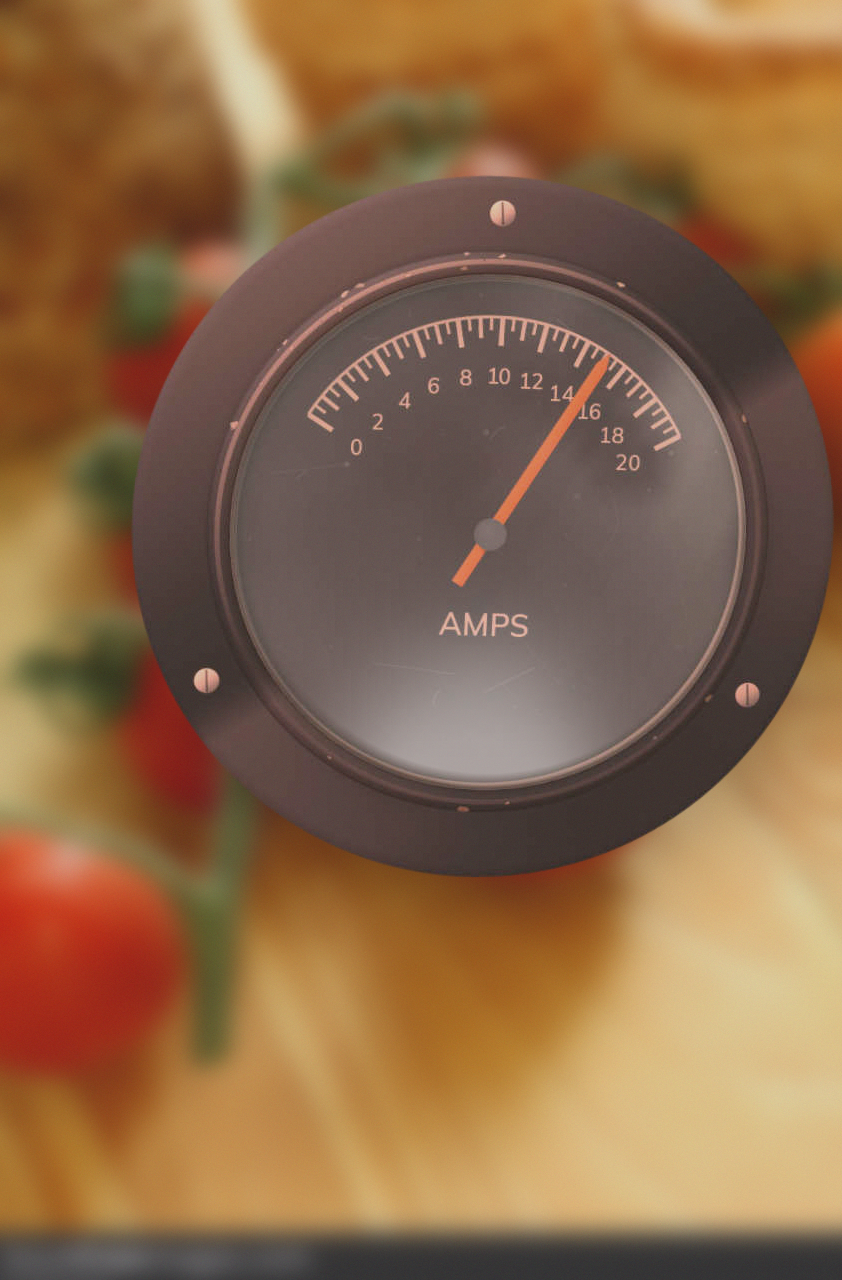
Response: 15A
